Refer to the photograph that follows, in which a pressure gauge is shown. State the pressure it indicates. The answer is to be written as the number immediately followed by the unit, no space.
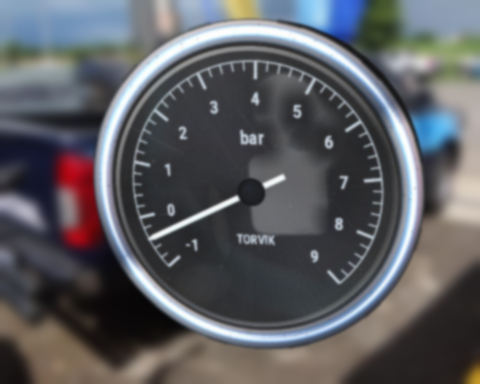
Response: -0.4bar
